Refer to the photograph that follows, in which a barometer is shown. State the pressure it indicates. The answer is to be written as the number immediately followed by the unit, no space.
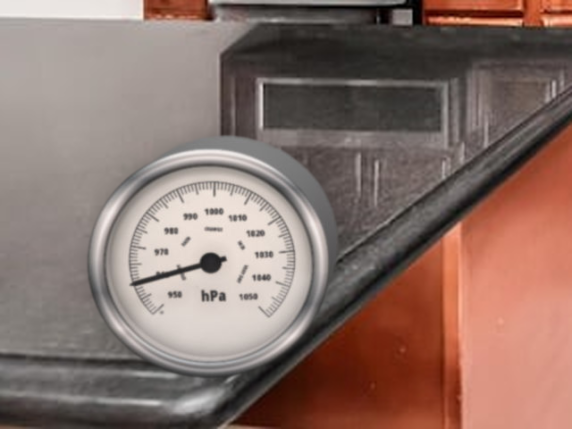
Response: 960hPa
